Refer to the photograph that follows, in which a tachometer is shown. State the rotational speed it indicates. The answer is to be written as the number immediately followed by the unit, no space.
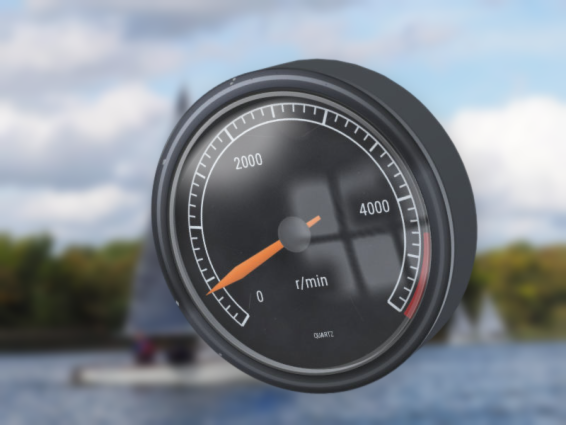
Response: 400rpm
